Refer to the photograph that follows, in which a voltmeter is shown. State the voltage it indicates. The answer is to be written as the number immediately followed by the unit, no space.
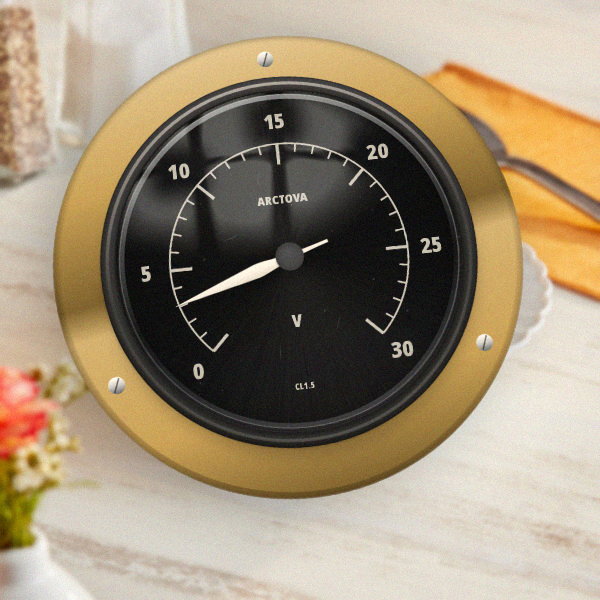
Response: 3V
